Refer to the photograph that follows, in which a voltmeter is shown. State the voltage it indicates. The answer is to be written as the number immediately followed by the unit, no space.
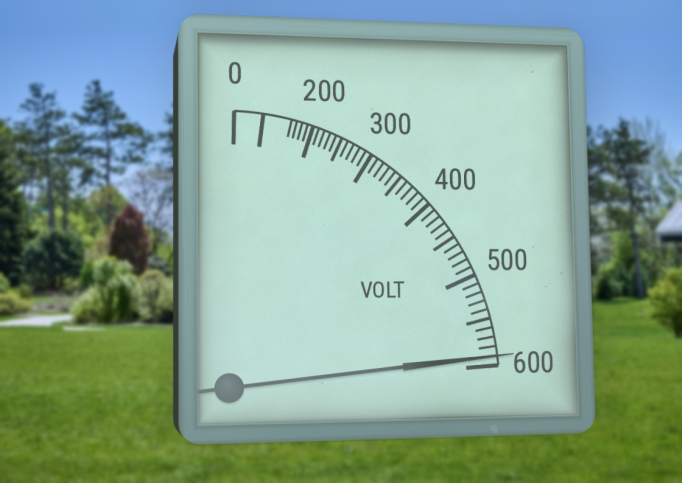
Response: 590V
